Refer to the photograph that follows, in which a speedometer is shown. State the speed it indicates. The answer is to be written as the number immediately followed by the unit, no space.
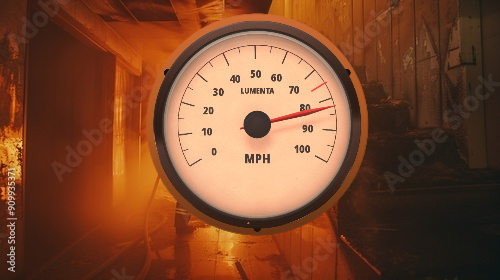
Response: 82.5mph
